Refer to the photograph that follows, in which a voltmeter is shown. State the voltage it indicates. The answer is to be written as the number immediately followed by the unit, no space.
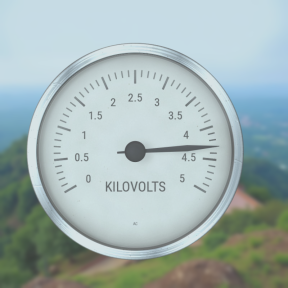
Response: 4.3kV
